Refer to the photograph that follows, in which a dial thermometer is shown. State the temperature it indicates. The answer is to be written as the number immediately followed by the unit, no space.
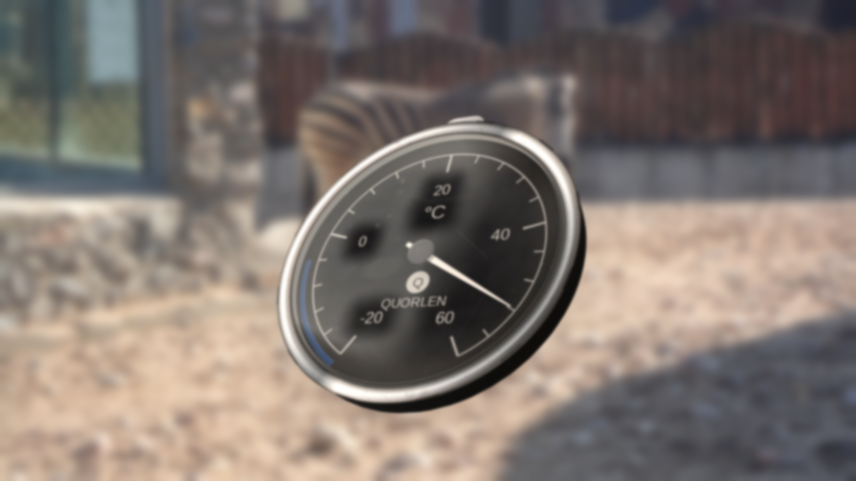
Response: 52°C
